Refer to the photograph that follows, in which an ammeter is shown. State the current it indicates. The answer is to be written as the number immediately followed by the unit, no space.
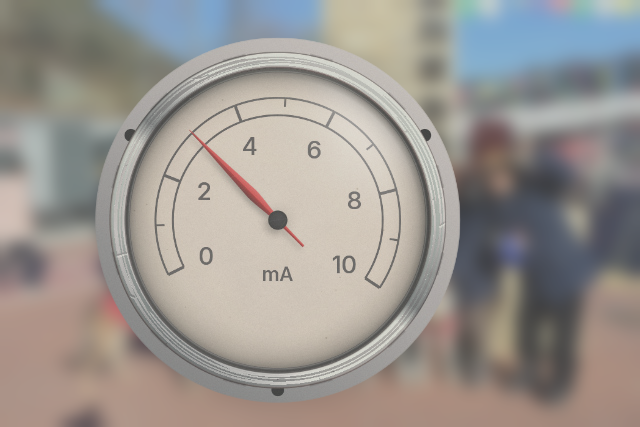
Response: 3mA
